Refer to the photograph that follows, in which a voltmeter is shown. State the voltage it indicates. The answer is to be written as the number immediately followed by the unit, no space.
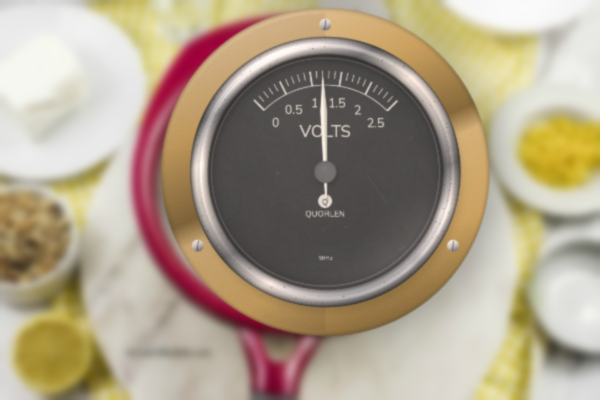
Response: 1.2V
